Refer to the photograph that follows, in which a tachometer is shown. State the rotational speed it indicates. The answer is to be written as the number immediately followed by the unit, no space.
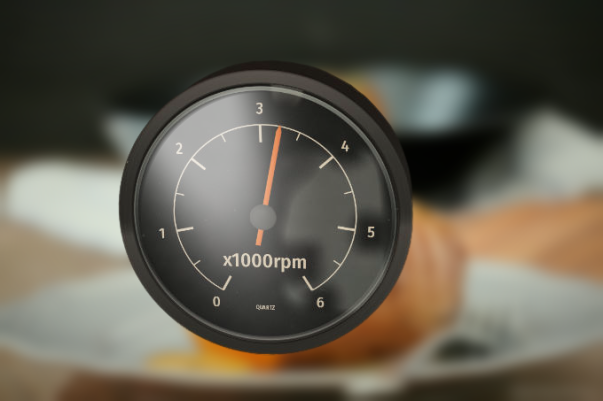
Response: 3250rpm
